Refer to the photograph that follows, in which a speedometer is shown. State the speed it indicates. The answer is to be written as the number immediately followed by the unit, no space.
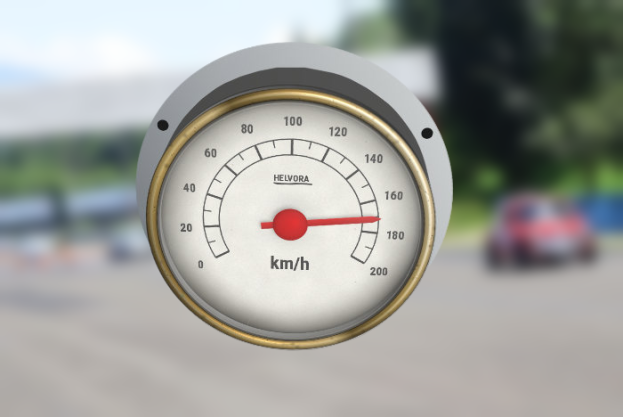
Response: 170km/h
